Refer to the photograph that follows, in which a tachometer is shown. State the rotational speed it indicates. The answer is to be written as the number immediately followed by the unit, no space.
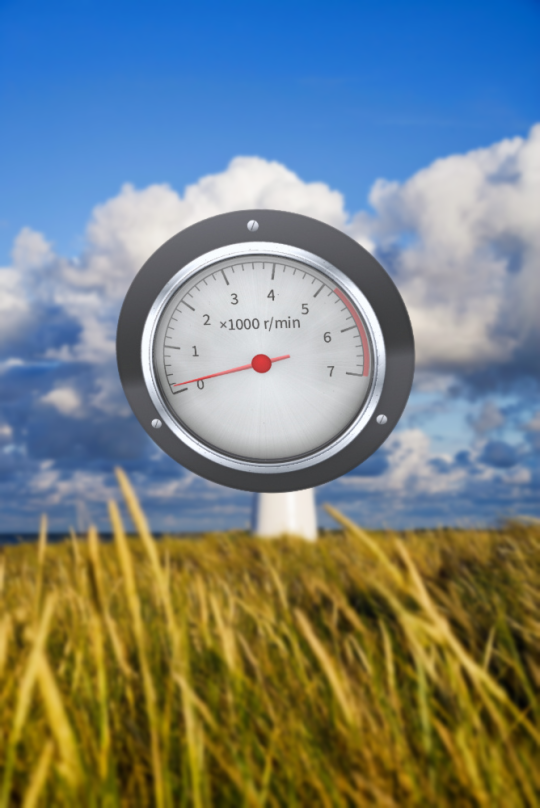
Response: 200rpm
